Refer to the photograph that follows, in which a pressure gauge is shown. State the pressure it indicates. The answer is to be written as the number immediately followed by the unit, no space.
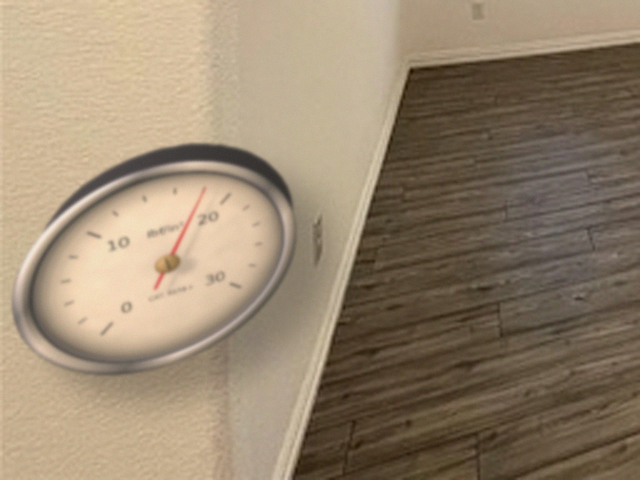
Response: 18psi
